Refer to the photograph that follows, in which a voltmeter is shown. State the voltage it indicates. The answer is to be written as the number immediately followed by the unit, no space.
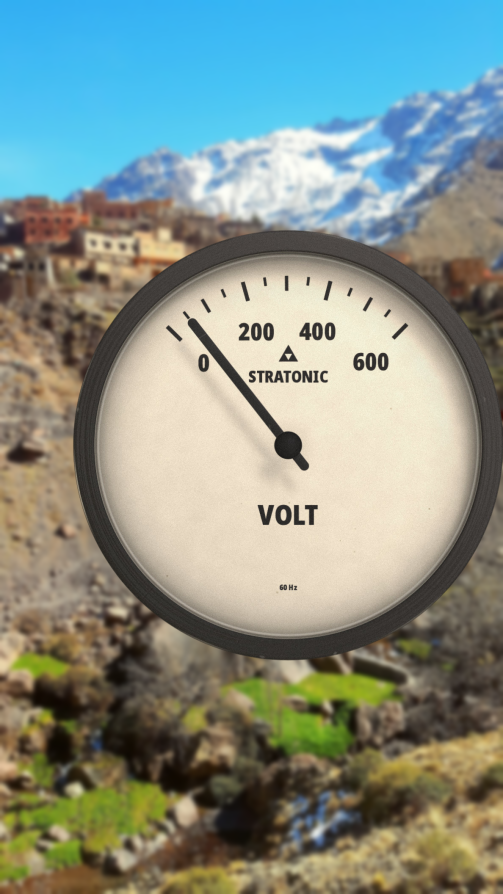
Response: 50V
